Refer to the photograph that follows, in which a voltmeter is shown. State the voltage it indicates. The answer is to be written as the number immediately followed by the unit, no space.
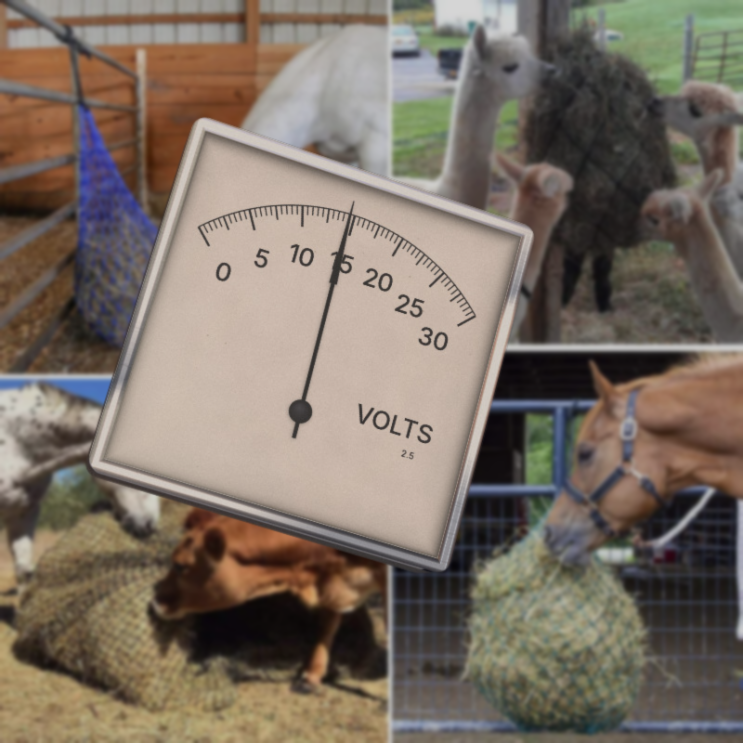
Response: 14.5V
